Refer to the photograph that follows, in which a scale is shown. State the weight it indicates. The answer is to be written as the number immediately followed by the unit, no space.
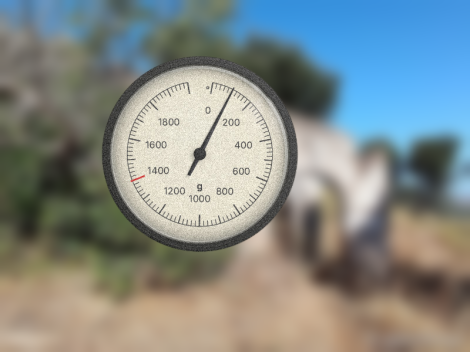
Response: 100g
